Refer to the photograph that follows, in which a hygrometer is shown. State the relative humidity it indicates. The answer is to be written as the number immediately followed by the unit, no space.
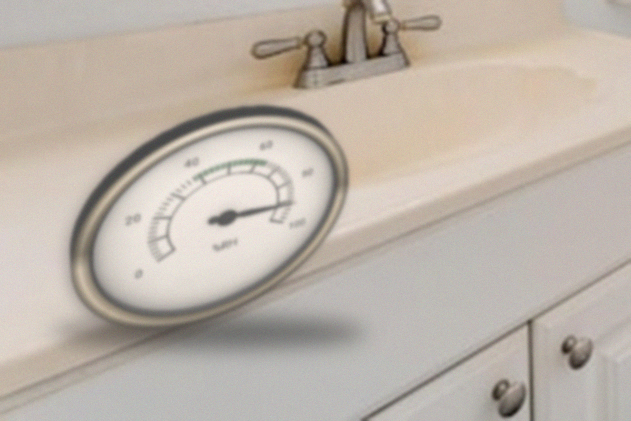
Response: 90%
